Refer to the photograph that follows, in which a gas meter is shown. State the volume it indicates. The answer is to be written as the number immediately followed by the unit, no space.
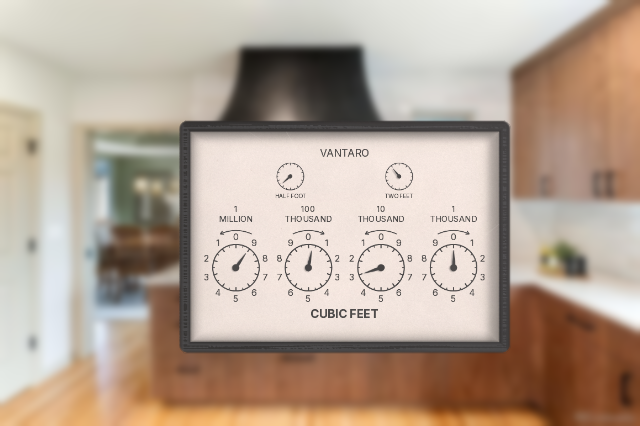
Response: 903000ft³
